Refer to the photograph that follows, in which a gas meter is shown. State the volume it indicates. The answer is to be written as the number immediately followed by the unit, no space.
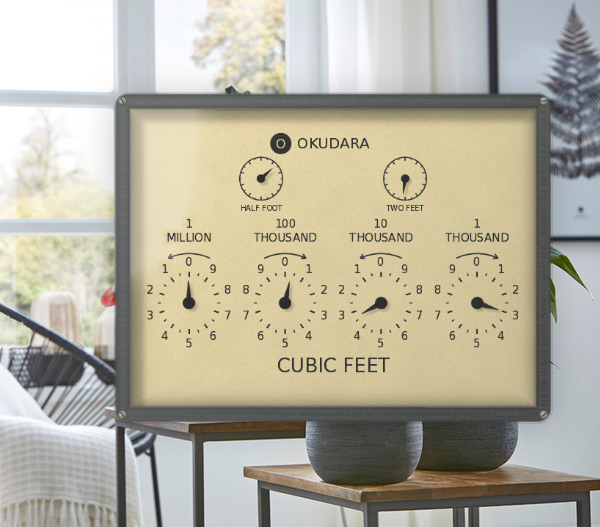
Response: 3300ft³
